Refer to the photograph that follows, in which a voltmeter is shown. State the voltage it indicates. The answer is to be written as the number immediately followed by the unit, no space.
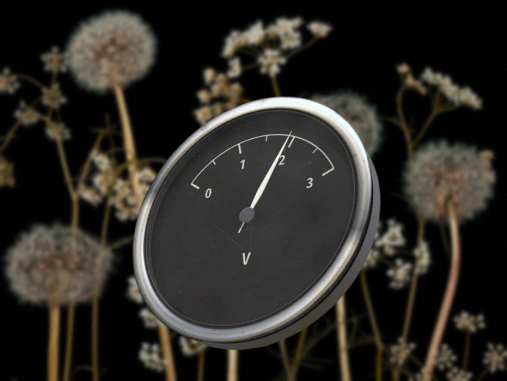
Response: 2V
